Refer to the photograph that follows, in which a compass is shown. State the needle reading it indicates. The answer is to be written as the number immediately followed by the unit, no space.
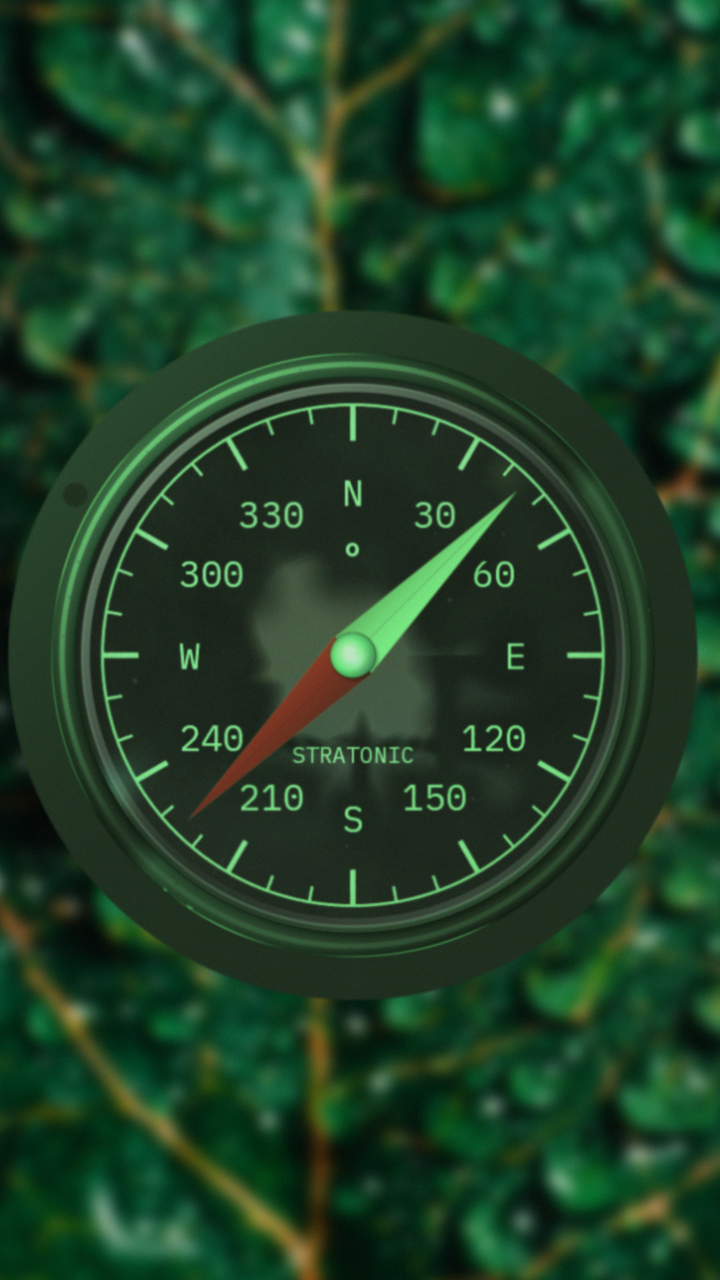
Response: 225°
